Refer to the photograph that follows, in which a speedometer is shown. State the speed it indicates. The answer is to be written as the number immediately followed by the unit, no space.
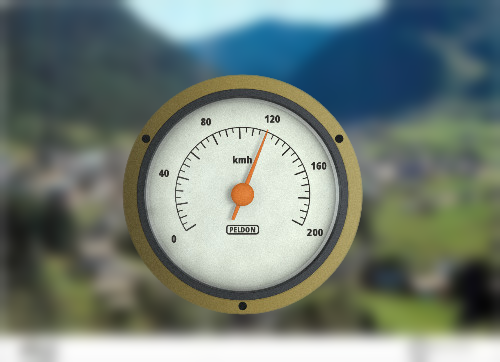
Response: 120km/h
